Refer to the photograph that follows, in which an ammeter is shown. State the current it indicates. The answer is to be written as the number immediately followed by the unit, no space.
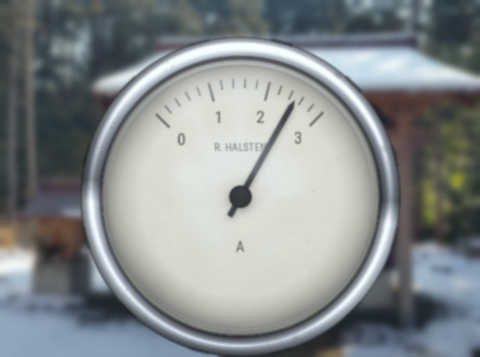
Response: 2.5A
